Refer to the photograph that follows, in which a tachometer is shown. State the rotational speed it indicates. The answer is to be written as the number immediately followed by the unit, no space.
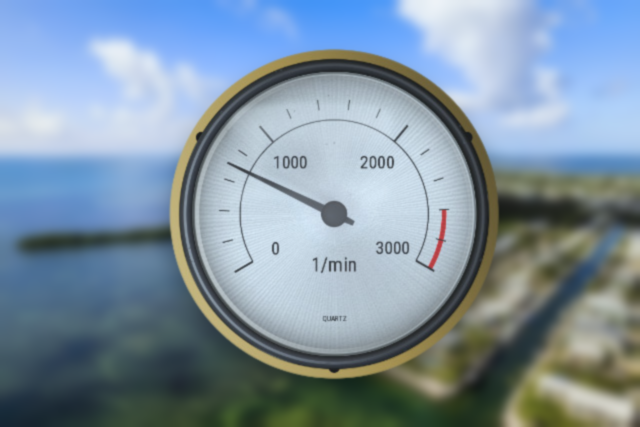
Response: 700rpm
